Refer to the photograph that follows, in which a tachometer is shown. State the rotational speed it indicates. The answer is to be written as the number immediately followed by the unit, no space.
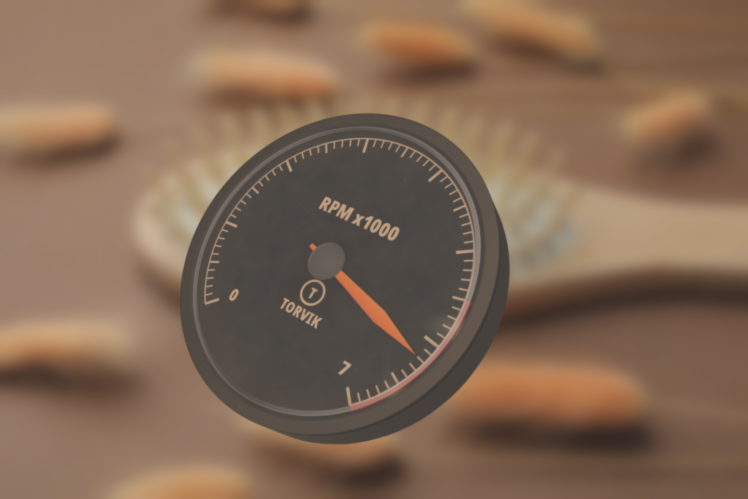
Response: 6200rpm
